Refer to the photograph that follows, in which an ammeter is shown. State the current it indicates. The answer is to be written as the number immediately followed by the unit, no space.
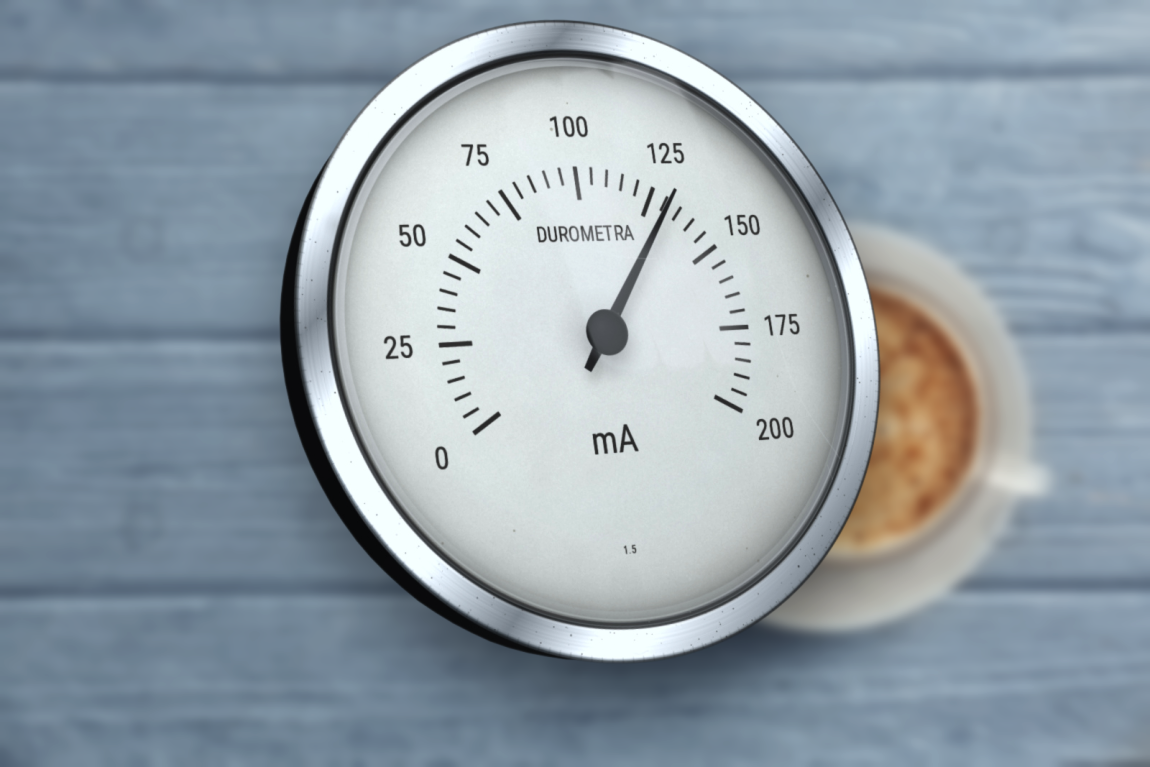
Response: 130mA
